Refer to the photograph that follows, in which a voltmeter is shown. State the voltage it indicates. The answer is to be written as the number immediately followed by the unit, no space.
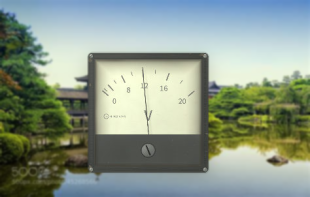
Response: 12V
